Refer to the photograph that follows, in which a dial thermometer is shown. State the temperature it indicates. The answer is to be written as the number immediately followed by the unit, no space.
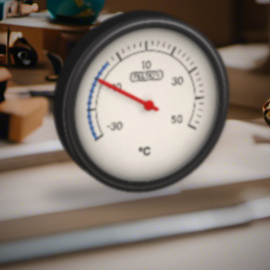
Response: -10°C
